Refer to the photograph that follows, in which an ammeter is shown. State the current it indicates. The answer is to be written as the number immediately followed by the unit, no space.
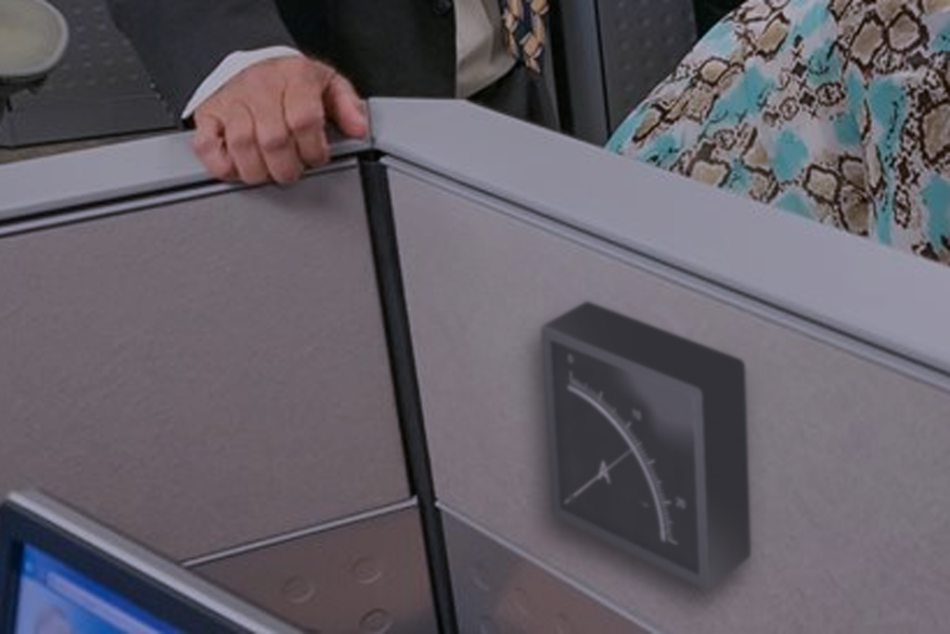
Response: 12.5A
